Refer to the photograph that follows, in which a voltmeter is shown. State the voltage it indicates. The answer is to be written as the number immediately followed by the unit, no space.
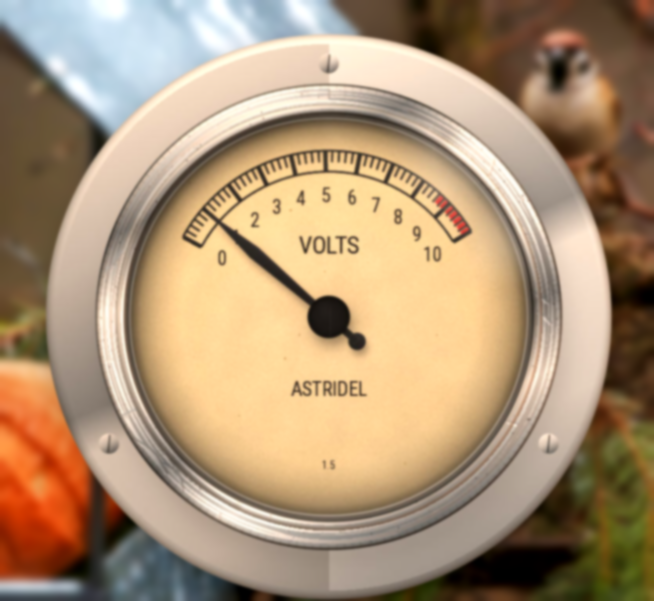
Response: 1V
